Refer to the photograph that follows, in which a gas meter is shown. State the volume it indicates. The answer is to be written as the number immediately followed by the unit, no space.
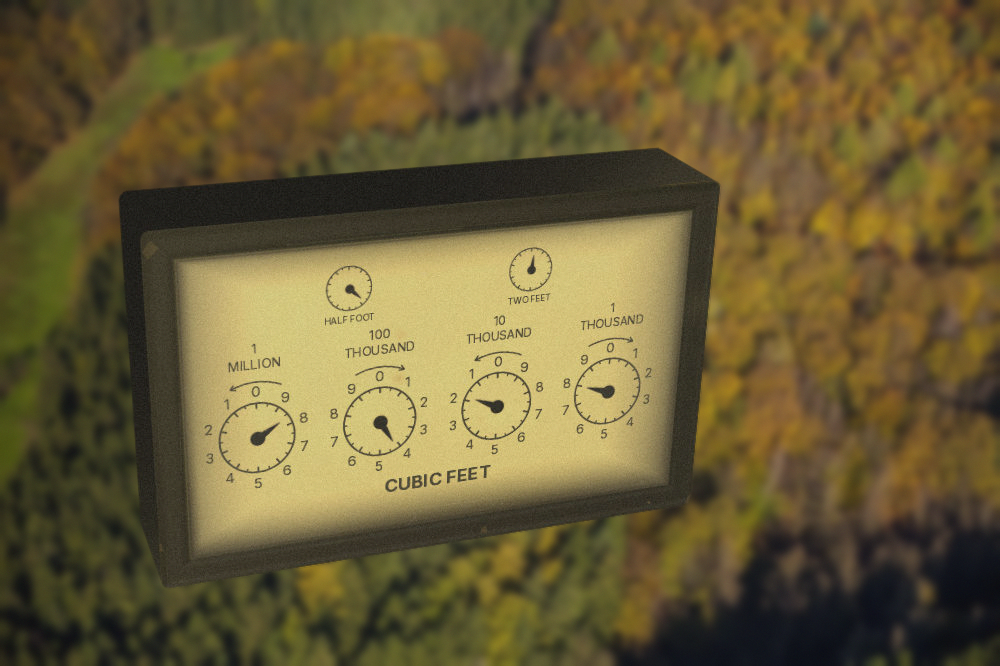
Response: 841800ft³
